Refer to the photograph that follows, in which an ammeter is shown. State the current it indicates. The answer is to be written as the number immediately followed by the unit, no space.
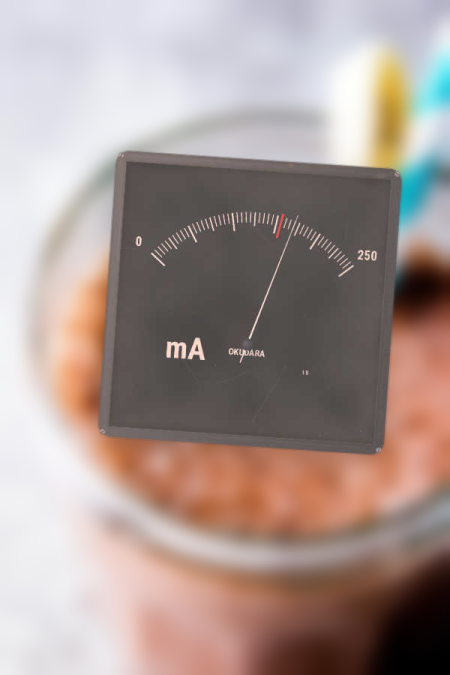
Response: 170mA
